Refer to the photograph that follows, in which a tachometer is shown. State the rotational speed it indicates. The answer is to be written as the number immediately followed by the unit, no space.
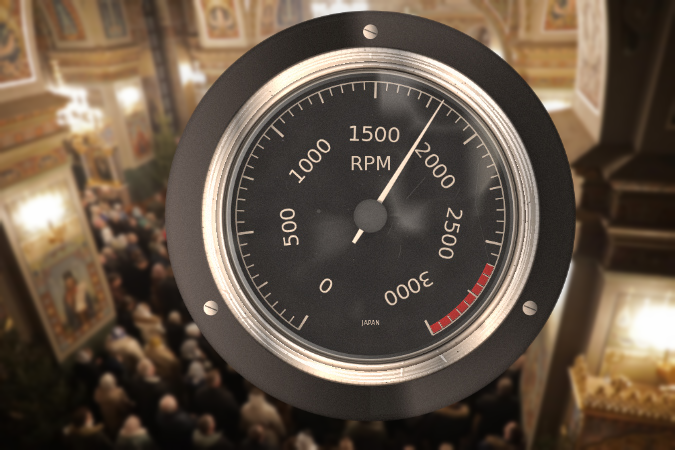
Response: 1800rpm
